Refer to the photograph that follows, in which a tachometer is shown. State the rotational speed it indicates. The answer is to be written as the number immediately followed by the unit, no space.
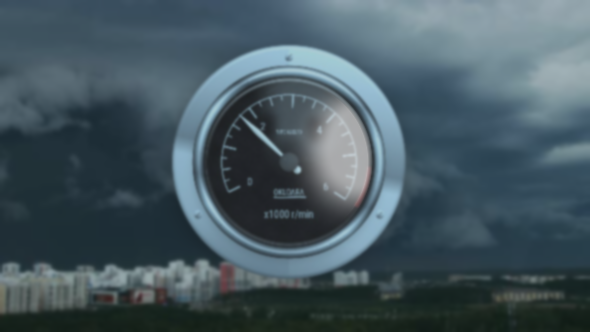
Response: 1750rpm
